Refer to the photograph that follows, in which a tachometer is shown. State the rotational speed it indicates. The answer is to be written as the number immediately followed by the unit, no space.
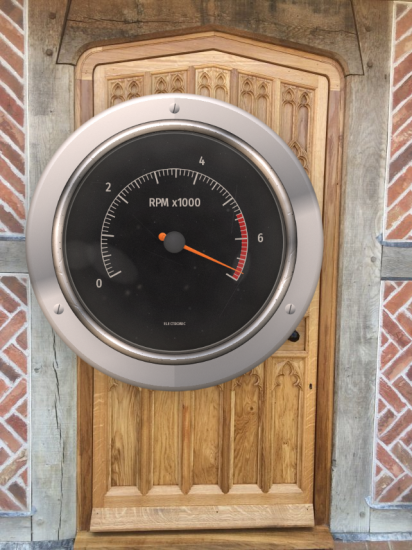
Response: 6800rpm
